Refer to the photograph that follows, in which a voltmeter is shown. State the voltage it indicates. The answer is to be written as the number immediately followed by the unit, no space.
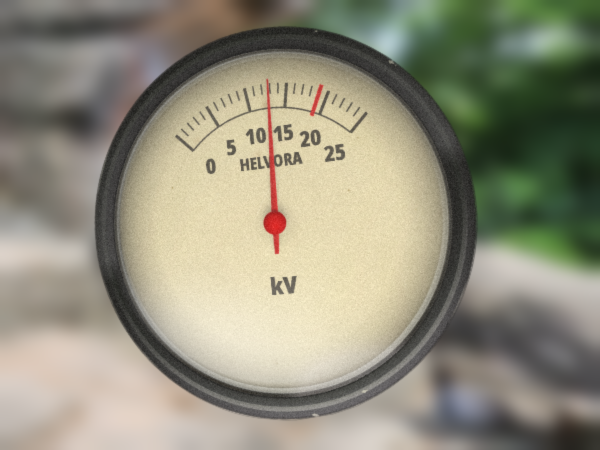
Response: 13kV
